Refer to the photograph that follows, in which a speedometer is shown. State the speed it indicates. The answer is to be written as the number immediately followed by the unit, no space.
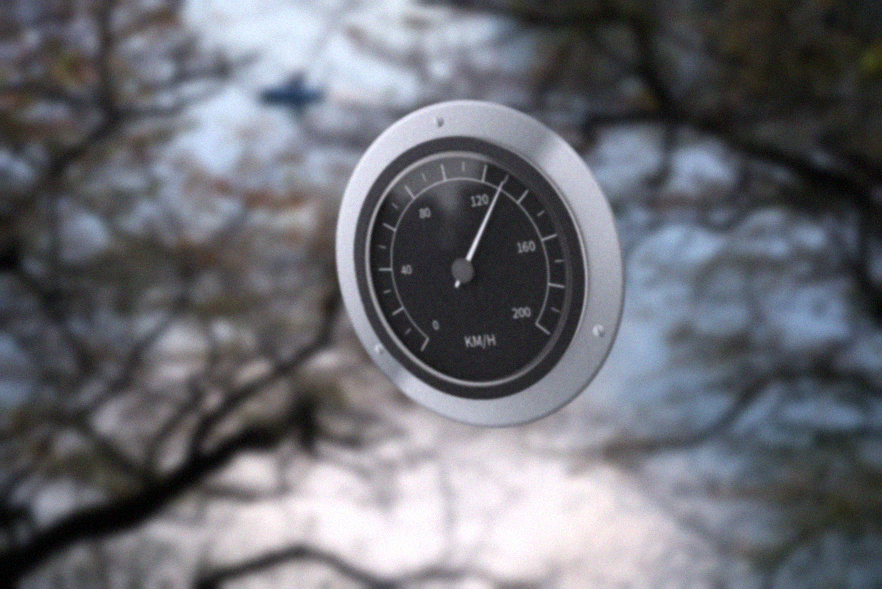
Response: 130km/h
